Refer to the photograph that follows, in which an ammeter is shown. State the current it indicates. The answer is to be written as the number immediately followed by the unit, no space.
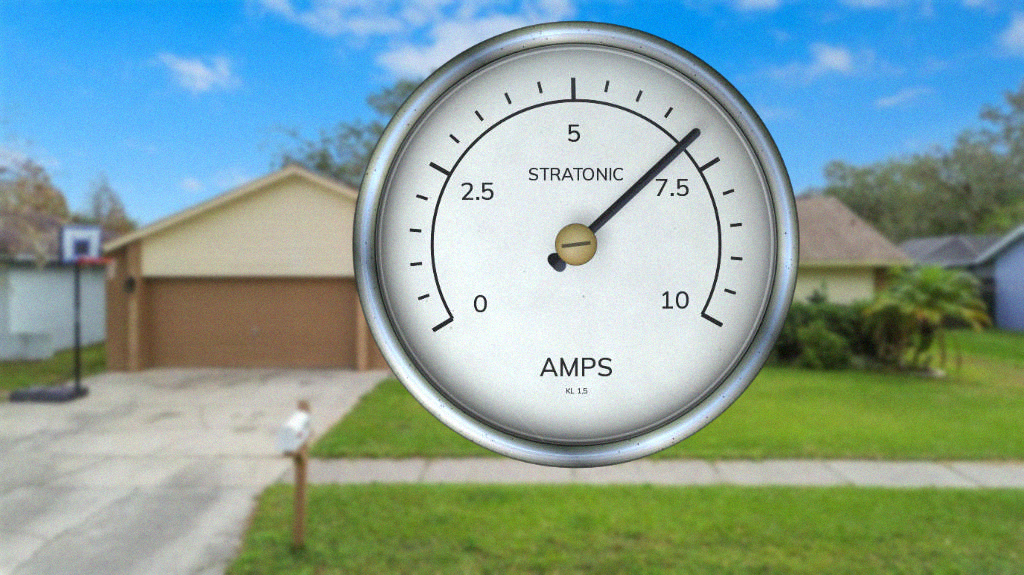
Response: 7A
